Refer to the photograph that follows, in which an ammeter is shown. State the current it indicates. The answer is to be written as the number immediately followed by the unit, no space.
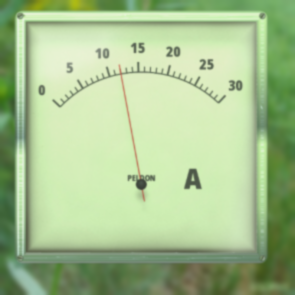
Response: 12A
